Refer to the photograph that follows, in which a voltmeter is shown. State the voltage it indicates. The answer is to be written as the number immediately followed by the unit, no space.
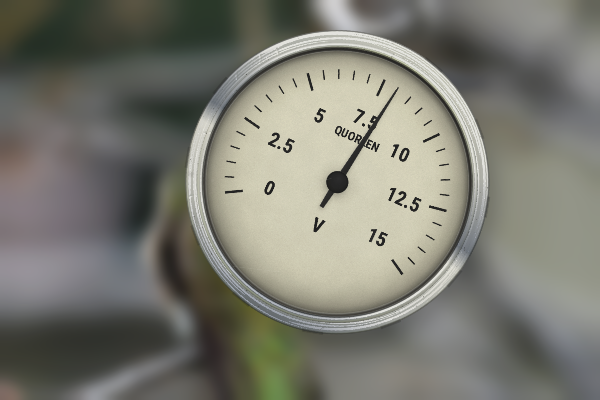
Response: 8V
